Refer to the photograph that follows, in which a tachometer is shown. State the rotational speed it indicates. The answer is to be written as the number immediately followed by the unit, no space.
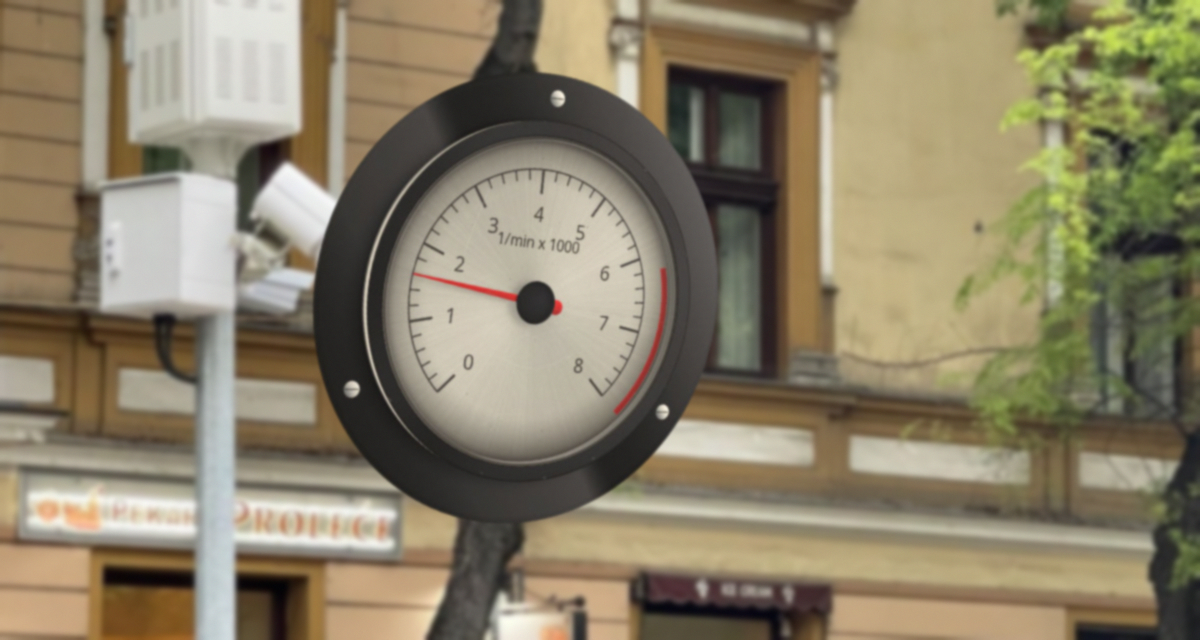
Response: 1600rpm
